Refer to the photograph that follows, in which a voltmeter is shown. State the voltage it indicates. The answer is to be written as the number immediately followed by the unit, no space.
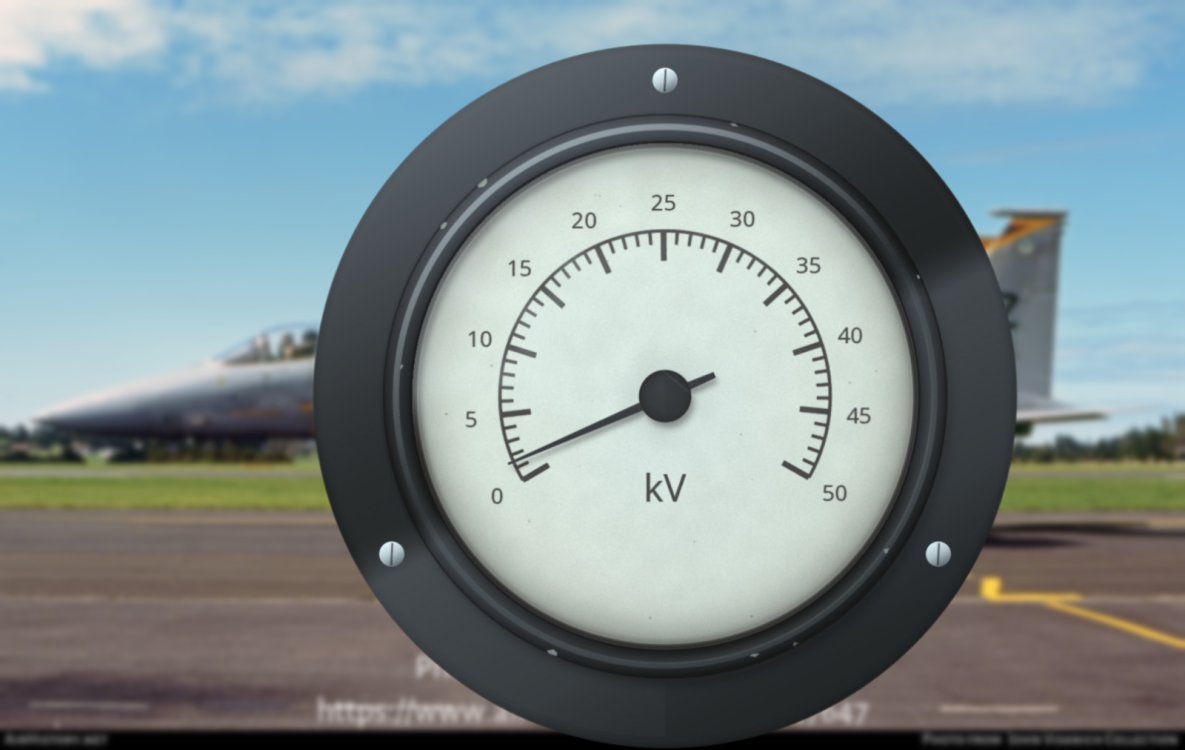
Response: 1.5kV
